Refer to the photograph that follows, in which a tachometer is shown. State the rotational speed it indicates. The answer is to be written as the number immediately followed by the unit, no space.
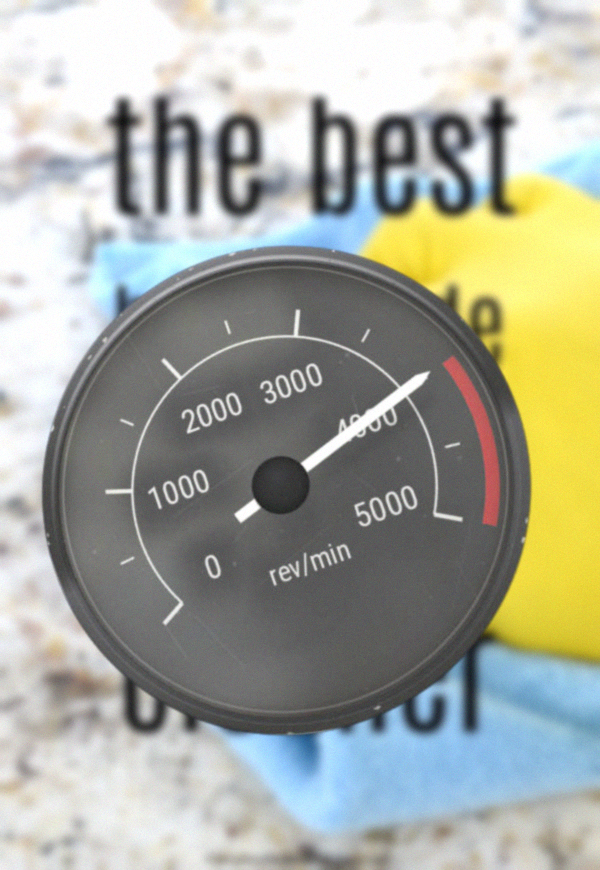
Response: 4000rpm
